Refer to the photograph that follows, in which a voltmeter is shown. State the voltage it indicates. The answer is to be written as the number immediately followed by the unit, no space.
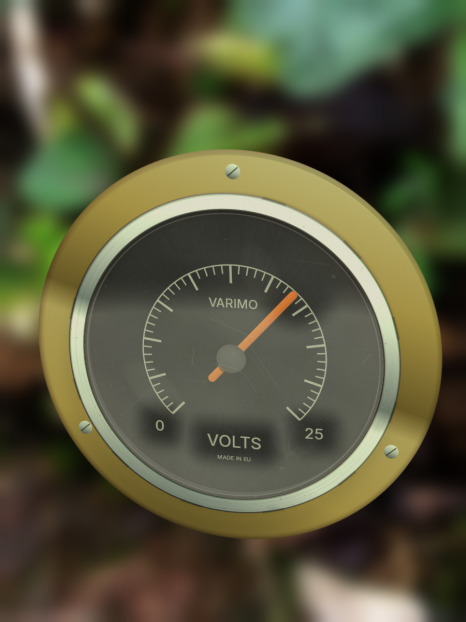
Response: 16.5V
